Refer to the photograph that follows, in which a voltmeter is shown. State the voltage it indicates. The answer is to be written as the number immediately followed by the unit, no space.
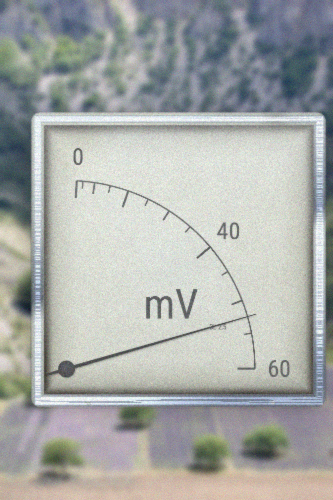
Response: 52.5mV
